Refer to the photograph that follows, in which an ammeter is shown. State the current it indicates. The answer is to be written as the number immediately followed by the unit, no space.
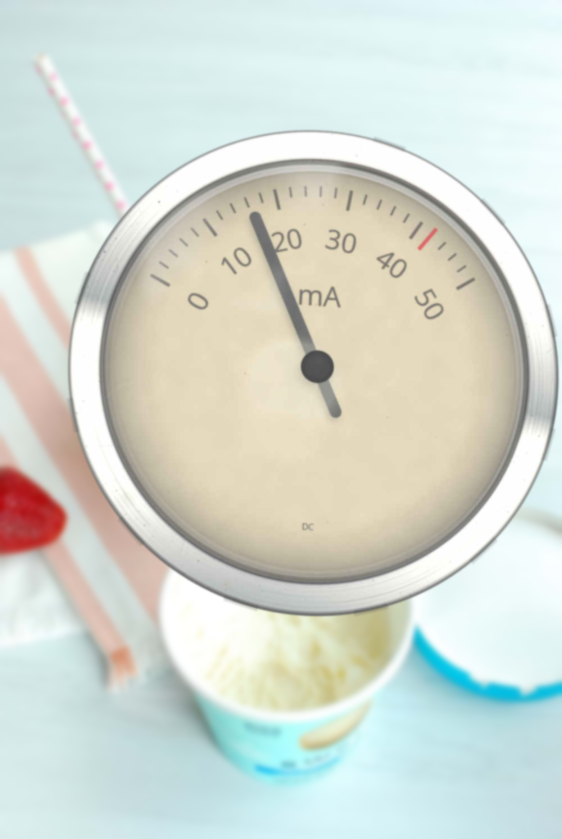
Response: 16mA
